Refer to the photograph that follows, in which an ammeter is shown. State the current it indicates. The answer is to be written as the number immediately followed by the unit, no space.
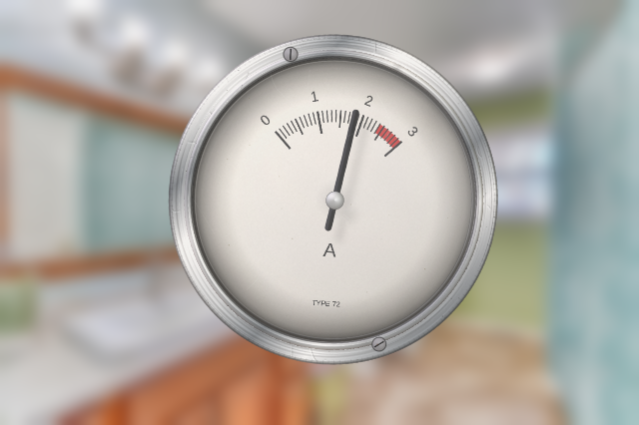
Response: 1.8A
